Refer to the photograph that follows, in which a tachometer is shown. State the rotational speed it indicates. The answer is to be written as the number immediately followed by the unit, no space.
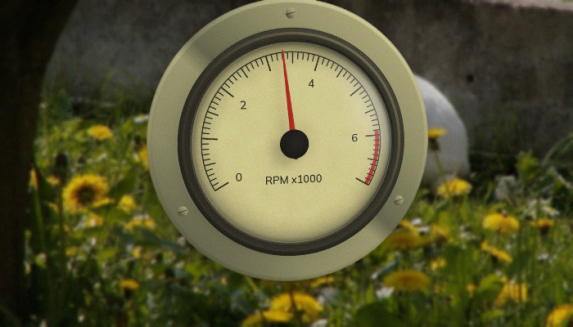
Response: 3300rpm
